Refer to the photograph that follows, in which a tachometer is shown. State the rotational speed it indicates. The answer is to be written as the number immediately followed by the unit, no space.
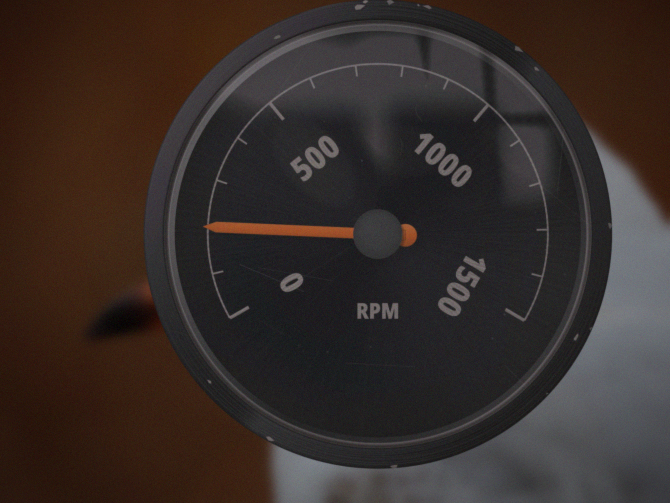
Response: 200rpm
